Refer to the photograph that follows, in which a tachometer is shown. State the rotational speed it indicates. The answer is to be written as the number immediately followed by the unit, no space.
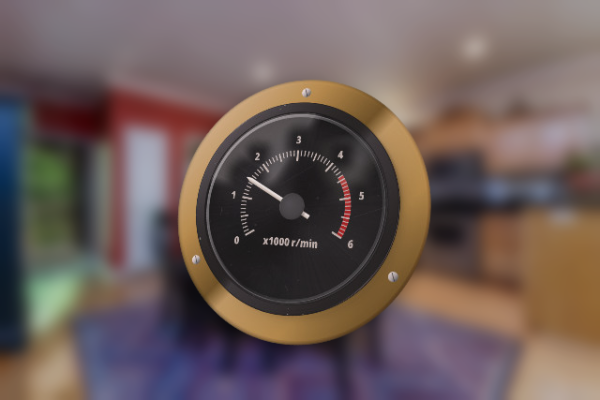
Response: 1500rpm
